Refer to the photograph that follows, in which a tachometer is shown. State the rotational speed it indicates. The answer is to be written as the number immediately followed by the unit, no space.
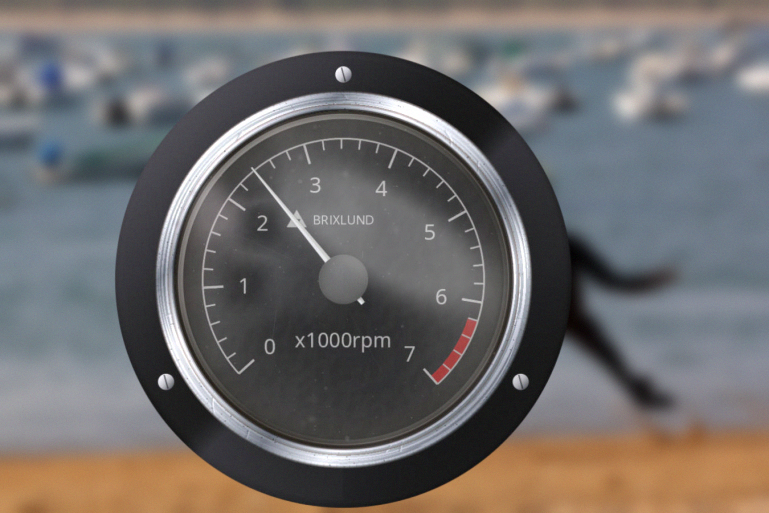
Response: 2400rpm
